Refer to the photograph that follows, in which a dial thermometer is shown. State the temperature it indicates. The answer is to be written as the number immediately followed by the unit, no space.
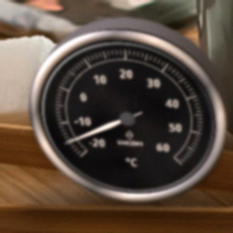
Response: -15°C
